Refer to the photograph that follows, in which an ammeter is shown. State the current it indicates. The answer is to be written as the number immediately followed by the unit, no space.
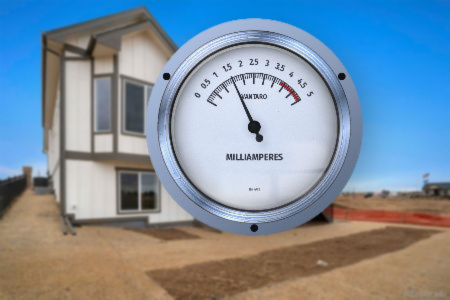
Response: 1.5mA
